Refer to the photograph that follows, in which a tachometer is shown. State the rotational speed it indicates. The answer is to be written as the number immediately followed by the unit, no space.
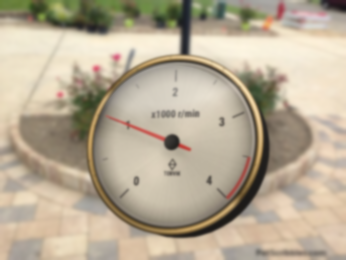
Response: 1000rpm
